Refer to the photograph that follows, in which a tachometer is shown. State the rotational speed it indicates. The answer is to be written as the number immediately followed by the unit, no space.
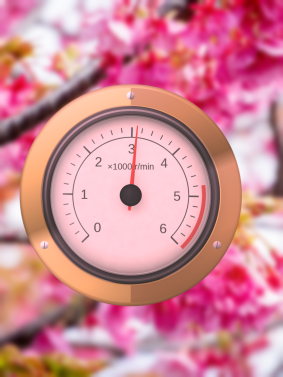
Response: 3100rpm
